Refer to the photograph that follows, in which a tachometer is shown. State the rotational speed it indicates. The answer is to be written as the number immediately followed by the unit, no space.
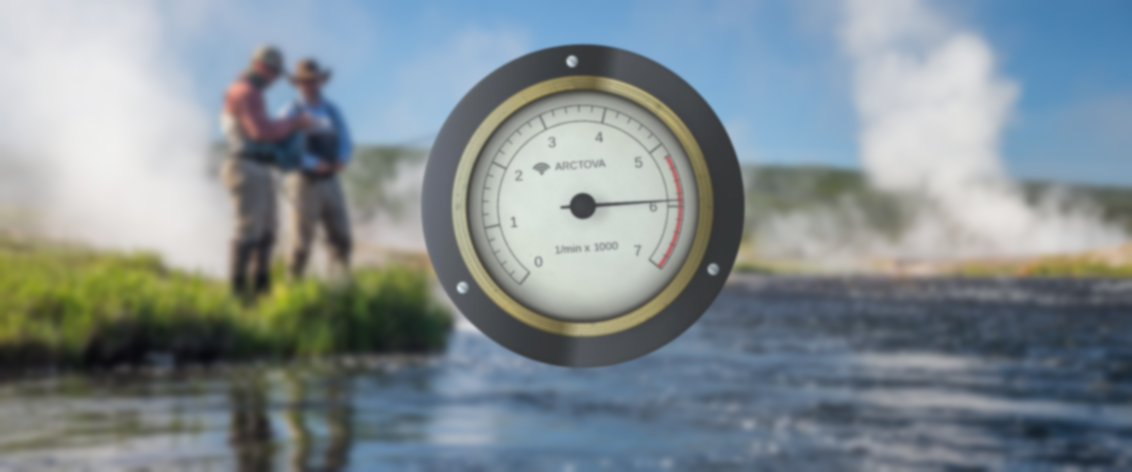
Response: 5900rpm
